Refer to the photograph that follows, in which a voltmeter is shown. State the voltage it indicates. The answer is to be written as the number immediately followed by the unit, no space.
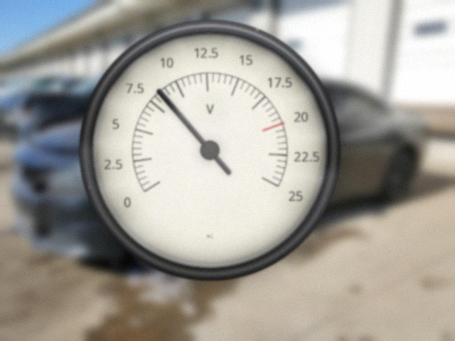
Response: 8.5V
